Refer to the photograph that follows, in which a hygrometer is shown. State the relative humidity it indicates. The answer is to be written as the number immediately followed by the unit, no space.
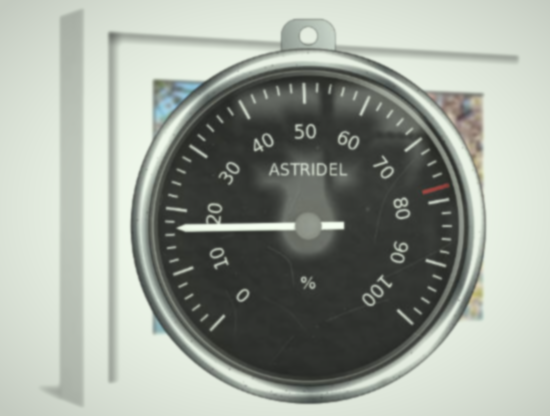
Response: 17%
